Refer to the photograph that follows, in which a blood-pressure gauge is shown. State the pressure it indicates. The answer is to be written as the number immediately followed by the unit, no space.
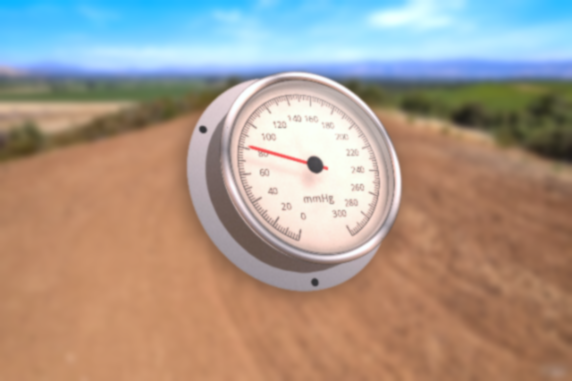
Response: 80mmHg
